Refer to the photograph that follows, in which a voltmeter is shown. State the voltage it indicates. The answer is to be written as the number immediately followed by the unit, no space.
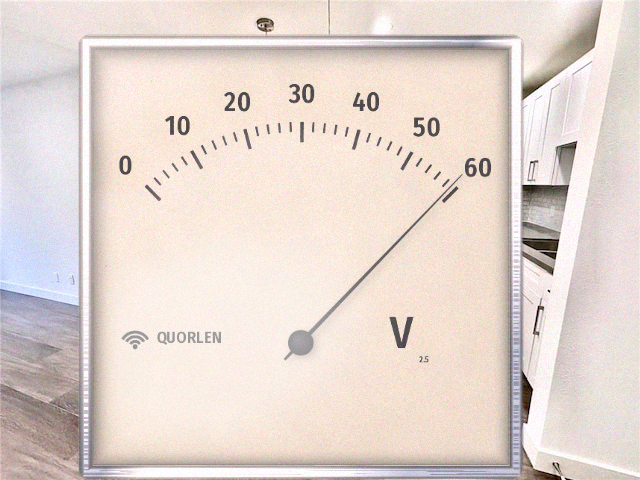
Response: 59V
